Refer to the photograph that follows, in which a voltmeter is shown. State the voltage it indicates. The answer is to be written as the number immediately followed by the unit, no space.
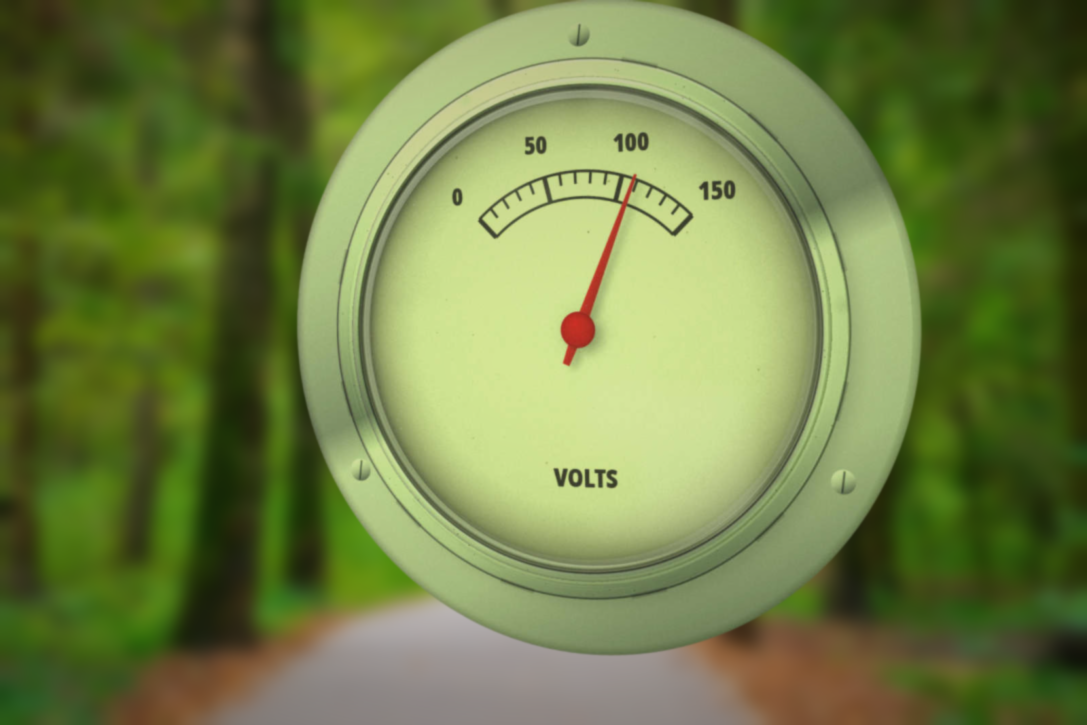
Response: 110V
